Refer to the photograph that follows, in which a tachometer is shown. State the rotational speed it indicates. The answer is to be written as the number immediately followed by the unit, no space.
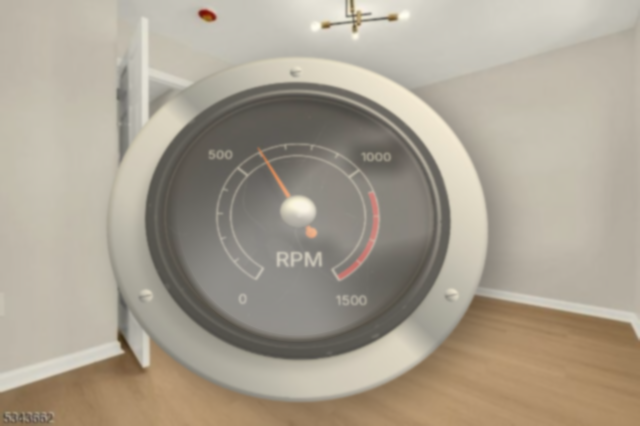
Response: 600rpm
